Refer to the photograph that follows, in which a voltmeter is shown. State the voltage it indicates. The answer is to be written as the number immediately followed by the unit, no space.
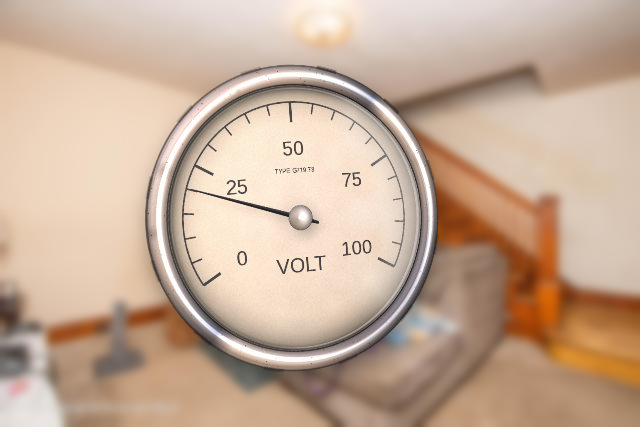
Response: 20V
